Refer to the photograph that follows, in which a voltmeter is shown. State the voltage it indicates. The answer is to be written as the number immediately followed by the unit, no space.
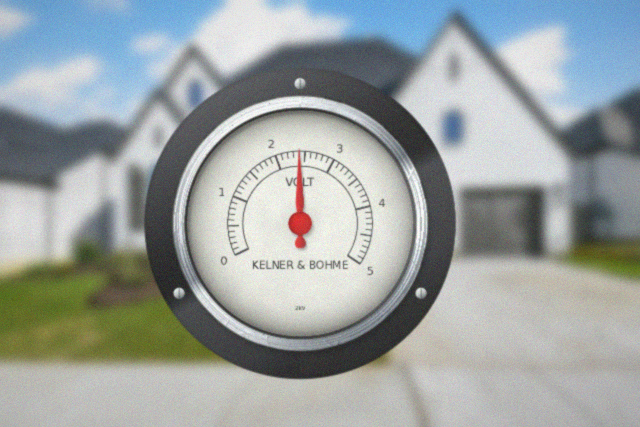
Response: 2.4V
